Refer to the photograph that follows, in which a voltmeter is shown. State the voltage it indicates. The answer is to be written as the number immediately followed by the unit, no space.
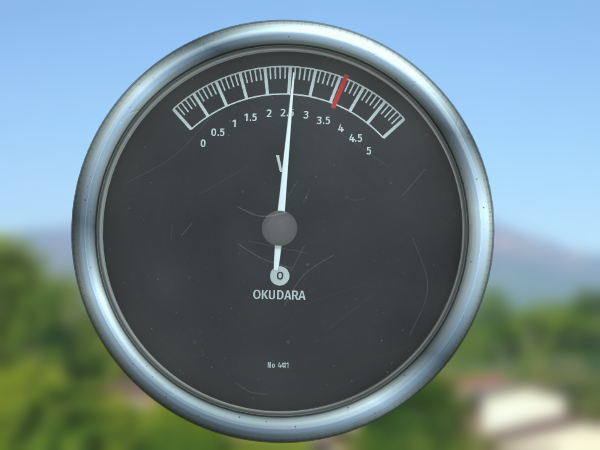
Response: 2.6V
